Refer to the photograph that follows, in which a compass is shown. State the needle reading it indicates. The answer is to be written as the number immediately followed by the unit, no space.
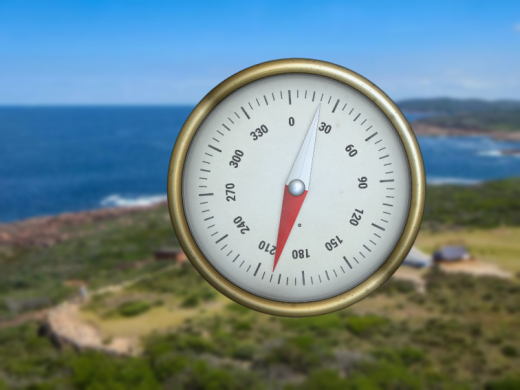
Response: 200°
